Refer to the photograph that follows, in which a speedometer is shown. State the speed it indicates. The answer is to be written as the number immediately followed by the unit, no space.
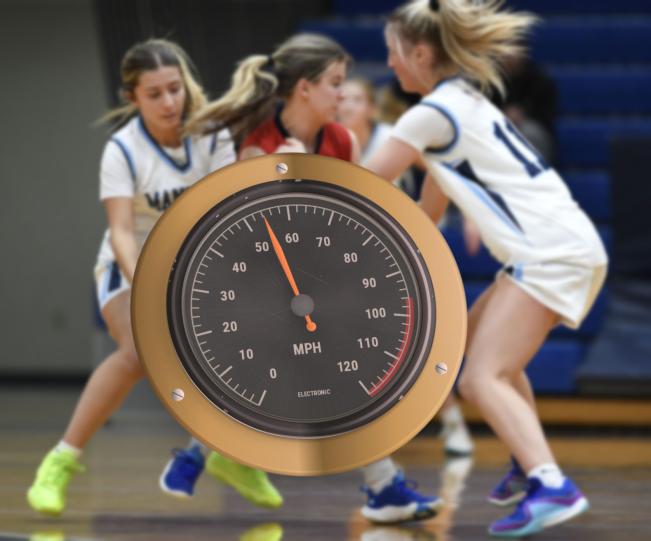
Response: 54mph
